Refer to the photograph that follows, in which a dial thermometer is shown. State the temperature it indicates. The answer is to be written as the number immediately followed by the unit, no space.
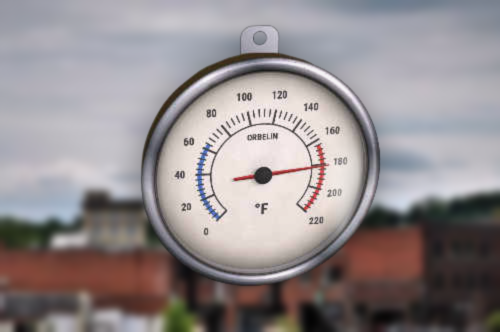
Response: 180°F
